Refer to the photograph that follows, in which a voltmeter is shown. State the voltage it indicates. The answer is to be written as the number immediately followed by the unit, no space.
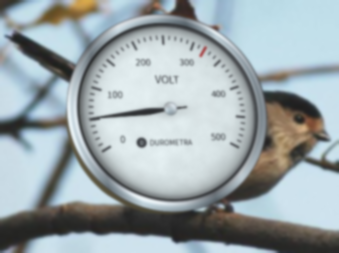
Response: 50V
